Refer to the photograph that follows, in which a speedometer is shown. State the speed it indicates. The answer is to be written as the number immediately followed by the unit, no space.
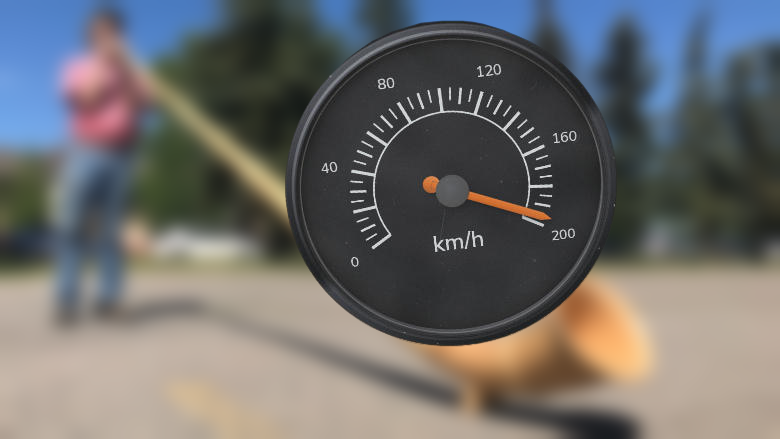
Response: 195km/h
